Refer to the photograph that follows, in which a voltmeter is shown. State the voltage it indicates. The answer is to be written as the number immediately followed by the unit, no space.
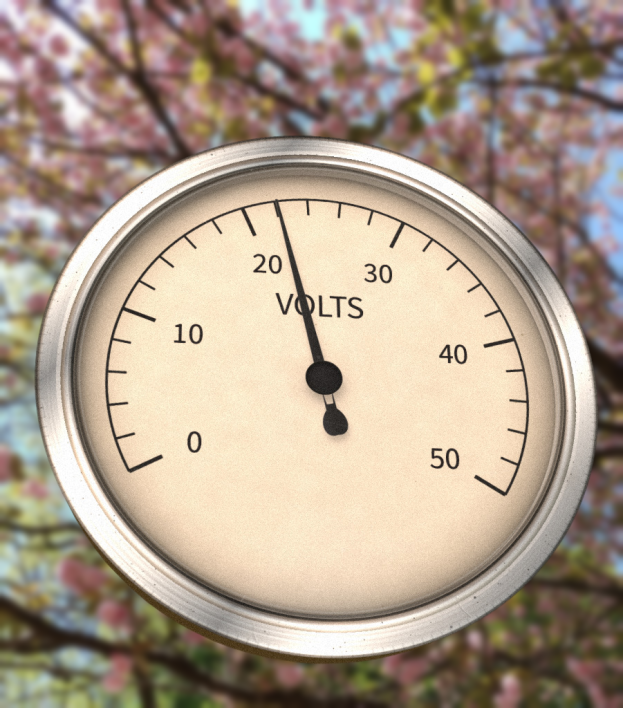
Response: 22V
